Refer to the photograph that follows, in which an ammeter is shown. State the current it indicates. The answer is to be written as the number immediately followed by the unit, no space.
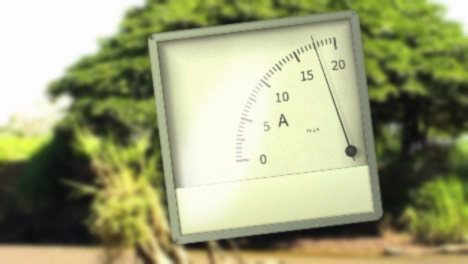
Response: 17.5A
